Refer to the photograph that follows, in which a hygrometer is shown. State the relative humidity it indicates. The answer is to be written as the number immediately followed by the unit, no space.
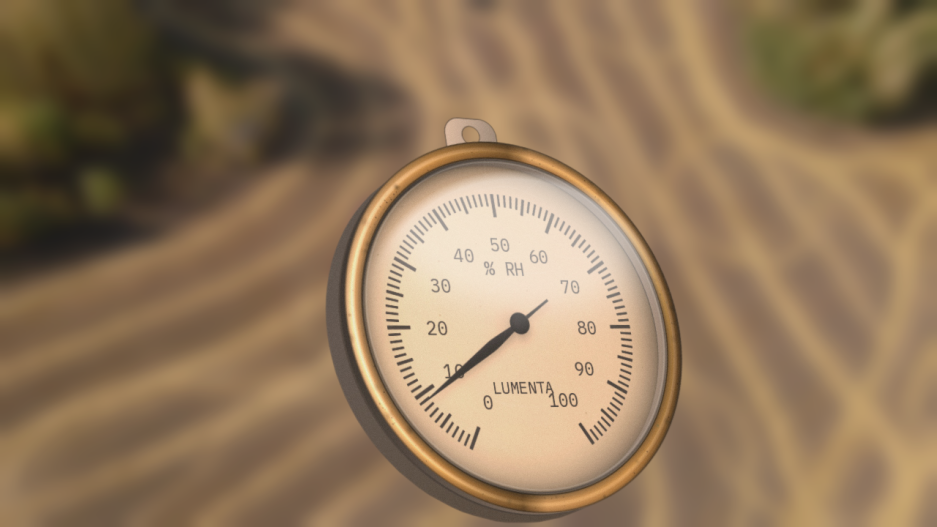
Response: 9%
